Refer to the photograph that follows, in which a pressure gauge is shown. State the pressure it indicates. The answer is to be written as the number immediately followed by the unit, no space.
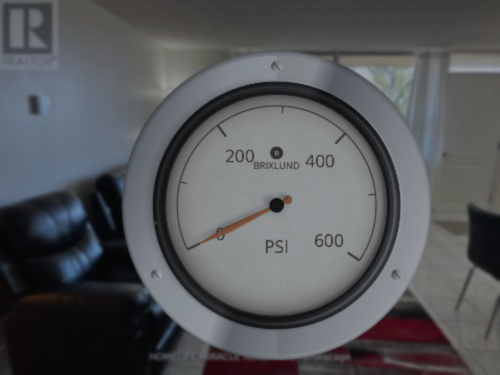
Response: 0psi
